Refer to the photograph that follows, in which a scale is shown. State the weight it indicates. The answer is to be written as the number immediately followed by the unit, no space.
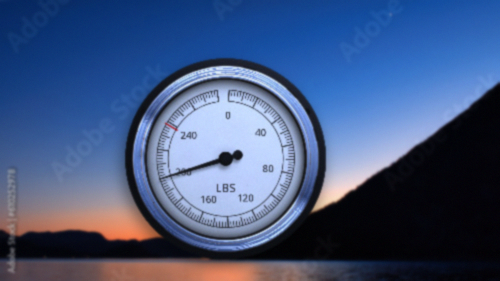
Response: 200lb
